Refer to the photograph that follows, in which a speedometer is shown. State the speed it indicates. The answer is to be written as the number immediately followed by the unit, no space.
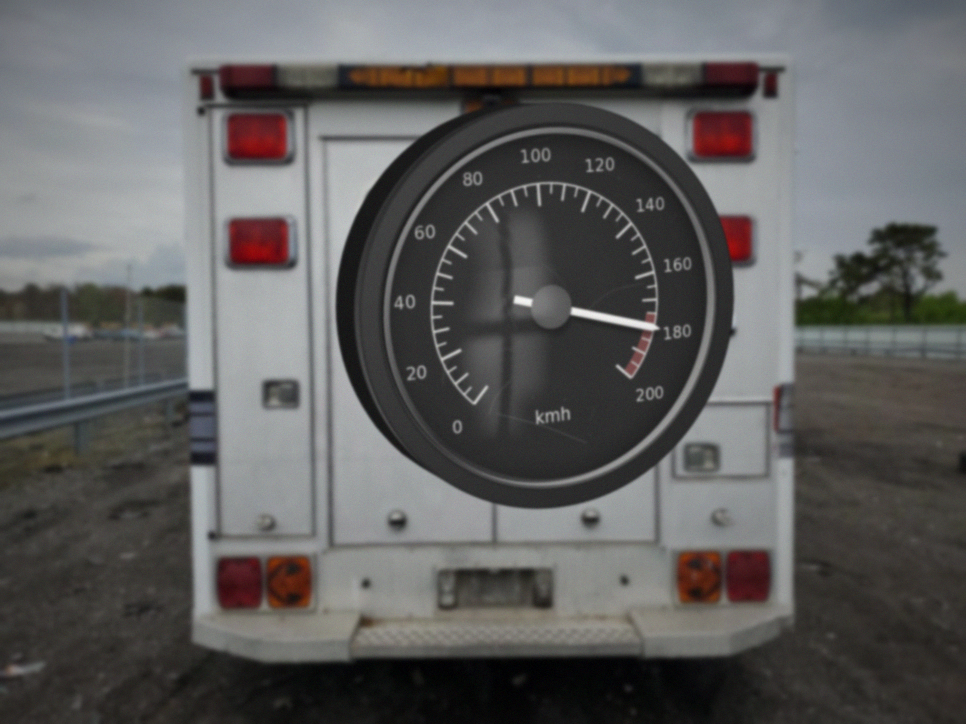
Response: 180km/h
